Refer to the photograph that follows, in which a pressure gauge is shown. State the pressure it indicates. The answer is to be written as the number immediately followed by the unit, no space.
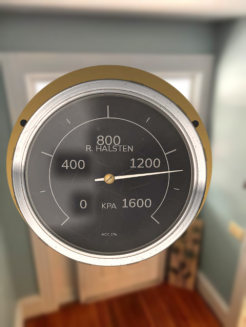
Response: 1300kPa
